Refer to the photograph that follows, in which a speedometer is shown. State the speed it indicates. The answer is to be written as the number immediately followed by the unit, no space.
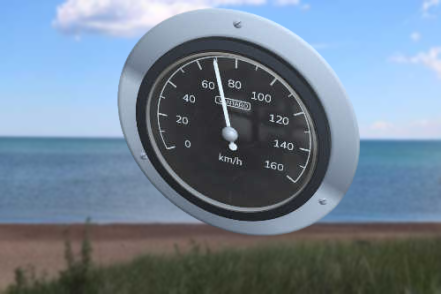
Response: 70km/h
